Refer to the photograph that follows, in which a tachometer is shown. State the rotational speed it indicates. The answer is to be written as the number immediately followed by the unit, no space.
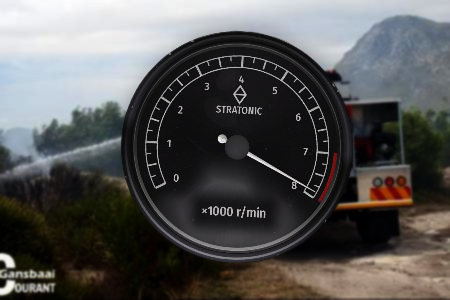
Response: 7875rpm
